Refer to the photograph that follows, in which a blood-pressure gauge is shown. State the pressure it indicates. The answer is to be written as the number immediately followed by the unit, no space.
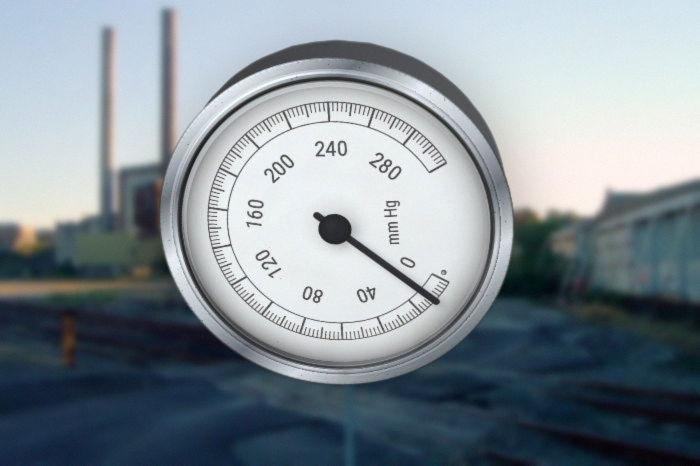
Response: 10mmHg
